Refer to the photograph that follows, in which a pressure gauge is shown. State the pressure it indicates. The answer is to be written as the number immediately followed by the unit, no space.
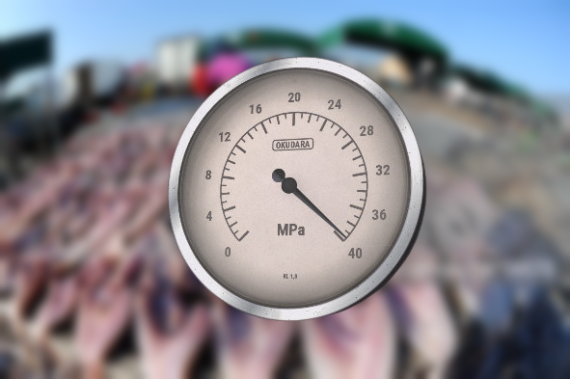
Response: 39.5MPa
